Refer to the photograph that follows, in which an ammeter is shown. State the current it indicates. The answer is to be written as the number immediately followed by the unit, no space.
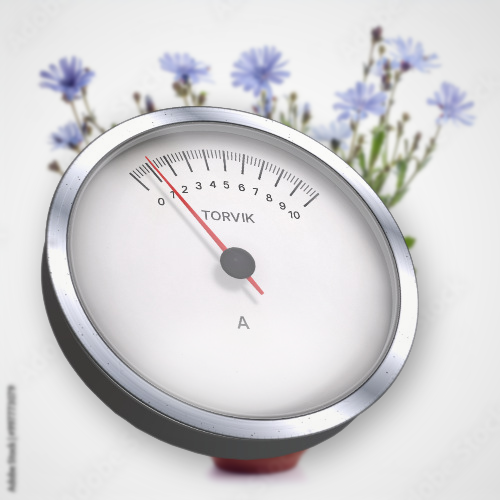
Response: 1A
